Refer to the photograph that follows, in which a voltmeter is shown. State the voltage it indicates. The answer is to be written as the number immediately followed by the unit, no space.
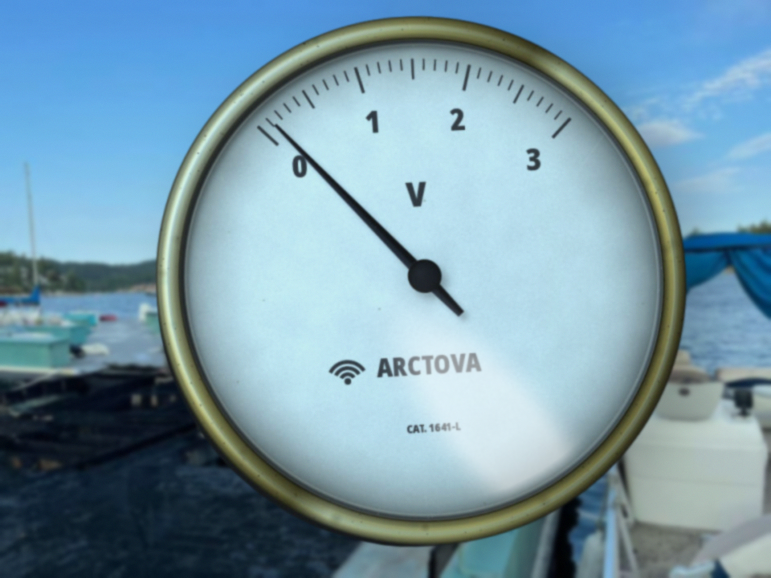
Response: 0.1V
